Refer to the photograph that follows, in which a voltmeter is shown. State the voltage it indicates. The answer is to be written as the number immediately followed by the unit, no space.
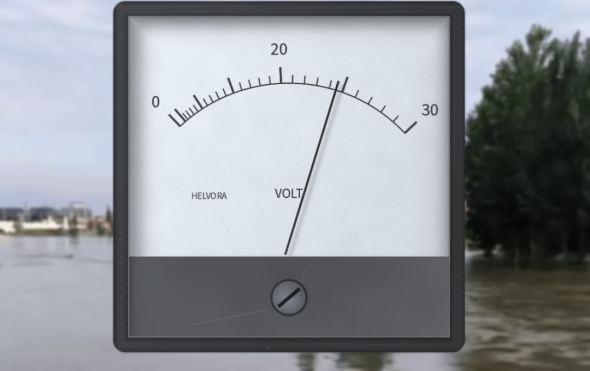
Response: 24.5V
